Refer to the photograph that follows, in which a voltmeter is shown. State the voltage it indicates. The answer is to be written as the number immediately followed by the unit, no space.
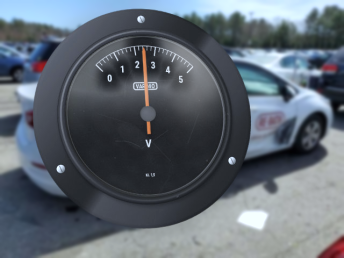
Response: 2.4V
